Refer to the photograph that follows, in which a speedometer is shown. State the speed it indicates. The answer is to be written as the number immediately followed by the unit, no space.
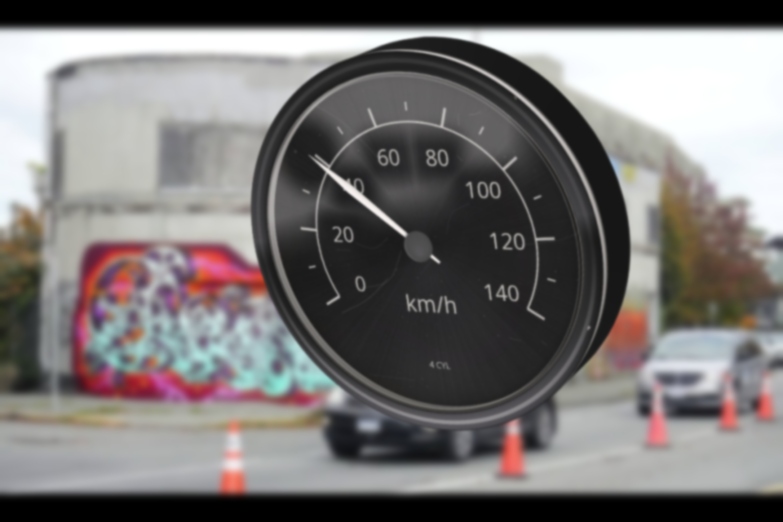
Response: 40km/h
